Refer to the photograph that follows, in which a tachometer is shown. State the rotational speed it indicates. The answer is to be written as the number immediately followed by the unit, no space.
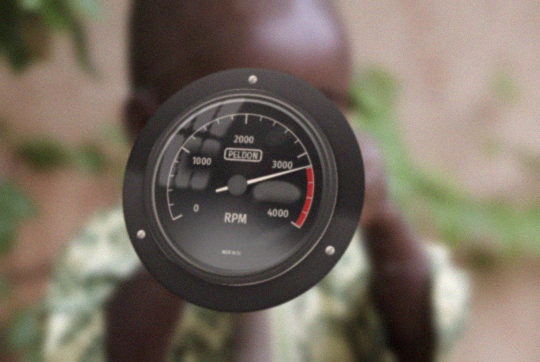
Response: 3200rpm
